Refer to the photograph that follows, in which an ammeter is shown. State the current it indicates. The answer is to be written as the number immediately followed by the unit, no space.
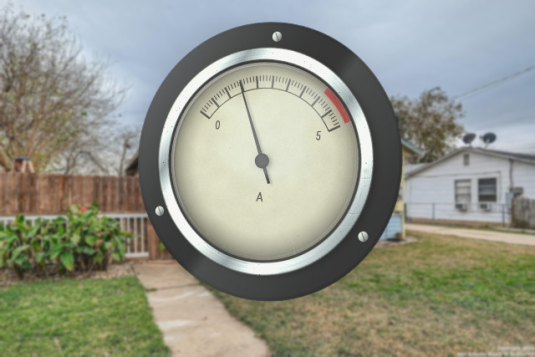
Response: 1.5A
